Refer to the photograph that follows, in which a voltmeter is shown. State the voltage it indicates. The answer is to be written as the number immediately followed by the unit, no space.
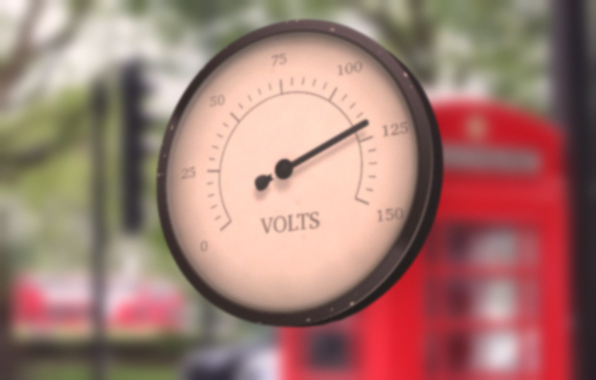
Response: 120V
